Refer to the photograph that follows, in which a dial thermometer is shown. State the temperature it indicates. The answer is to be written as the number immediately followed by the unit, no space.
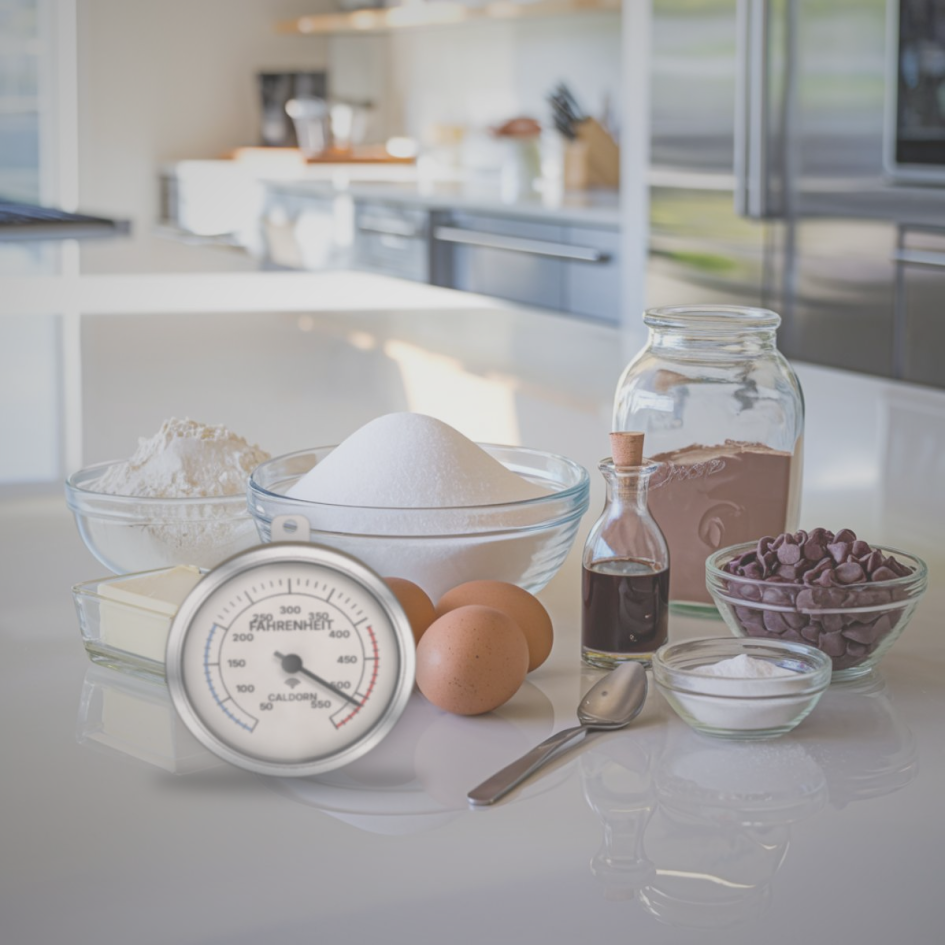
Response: 510°F
